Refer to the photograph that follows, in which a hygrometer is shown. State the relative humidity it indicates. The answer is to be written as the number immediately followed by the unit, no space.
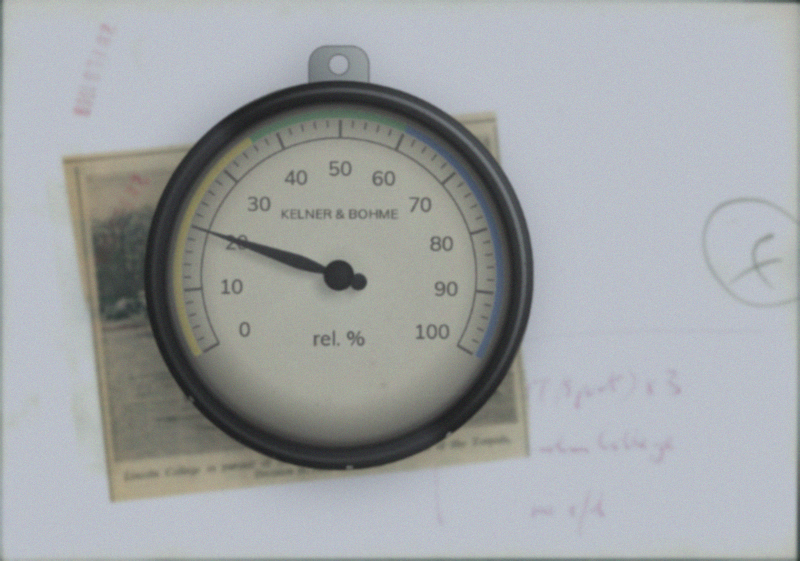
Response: 20%
